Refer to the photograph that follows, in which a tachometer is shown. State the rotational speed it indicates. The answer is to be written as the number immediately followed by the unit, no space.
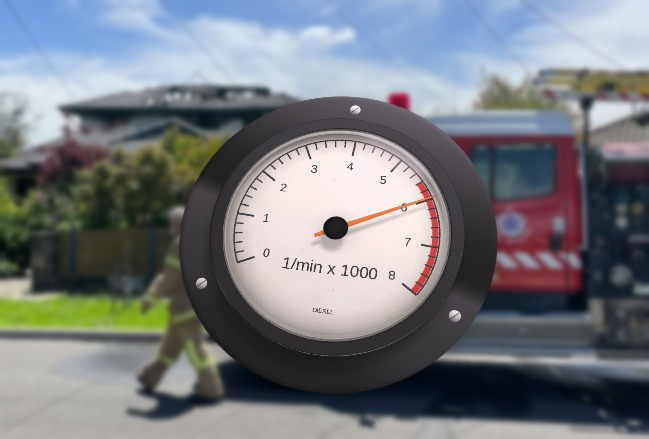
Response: 6000rpm
